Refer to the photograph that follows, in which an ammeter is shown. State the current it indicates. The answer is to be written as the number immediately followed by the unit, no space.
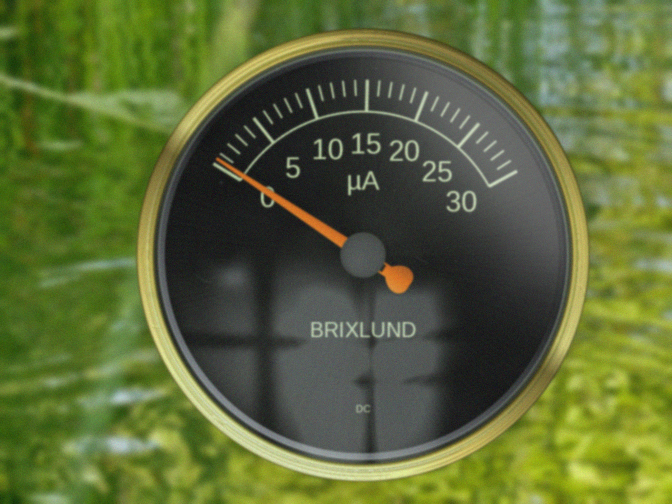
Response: 0.5µA
